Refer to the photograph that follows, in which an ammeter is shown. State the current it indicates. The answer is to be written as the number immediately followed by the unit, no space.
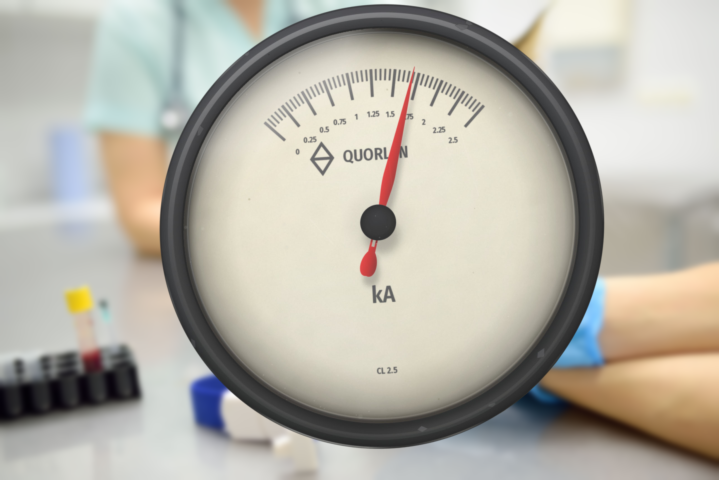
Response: 1.7kA
